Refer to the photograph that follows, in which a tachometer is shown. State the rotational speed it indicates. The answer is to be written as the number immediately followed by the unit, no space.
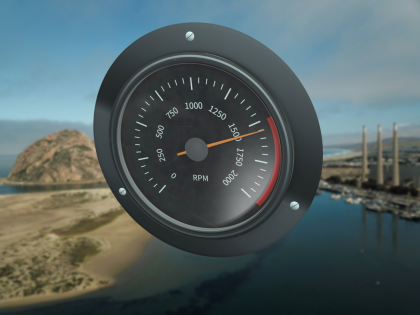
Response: 1550rpm
